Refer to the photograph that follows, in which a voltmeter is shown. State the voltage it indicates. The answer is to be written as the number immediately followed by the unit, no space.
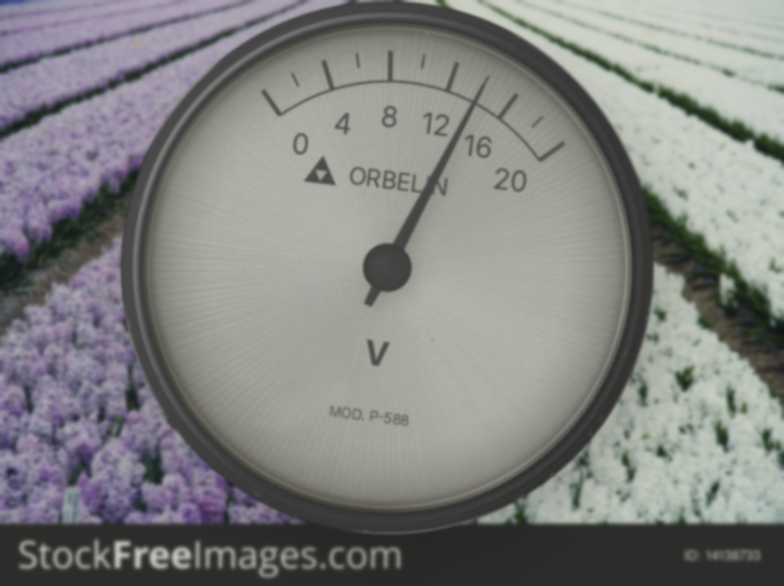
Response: 14V
